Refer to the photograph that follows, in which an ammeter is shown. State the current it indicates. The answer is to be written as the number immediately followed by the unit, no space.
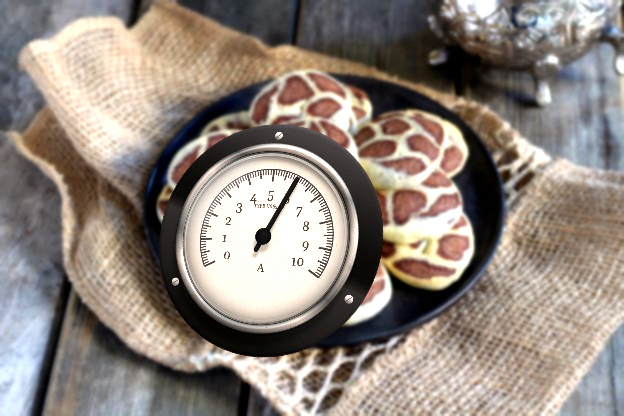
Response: 6A
